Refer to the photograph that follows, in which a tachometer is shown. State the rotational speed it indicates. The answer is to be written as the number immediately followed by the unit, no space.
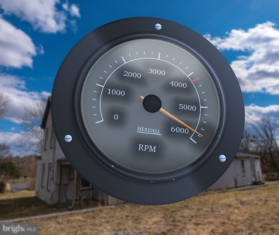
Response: 5800rpm
